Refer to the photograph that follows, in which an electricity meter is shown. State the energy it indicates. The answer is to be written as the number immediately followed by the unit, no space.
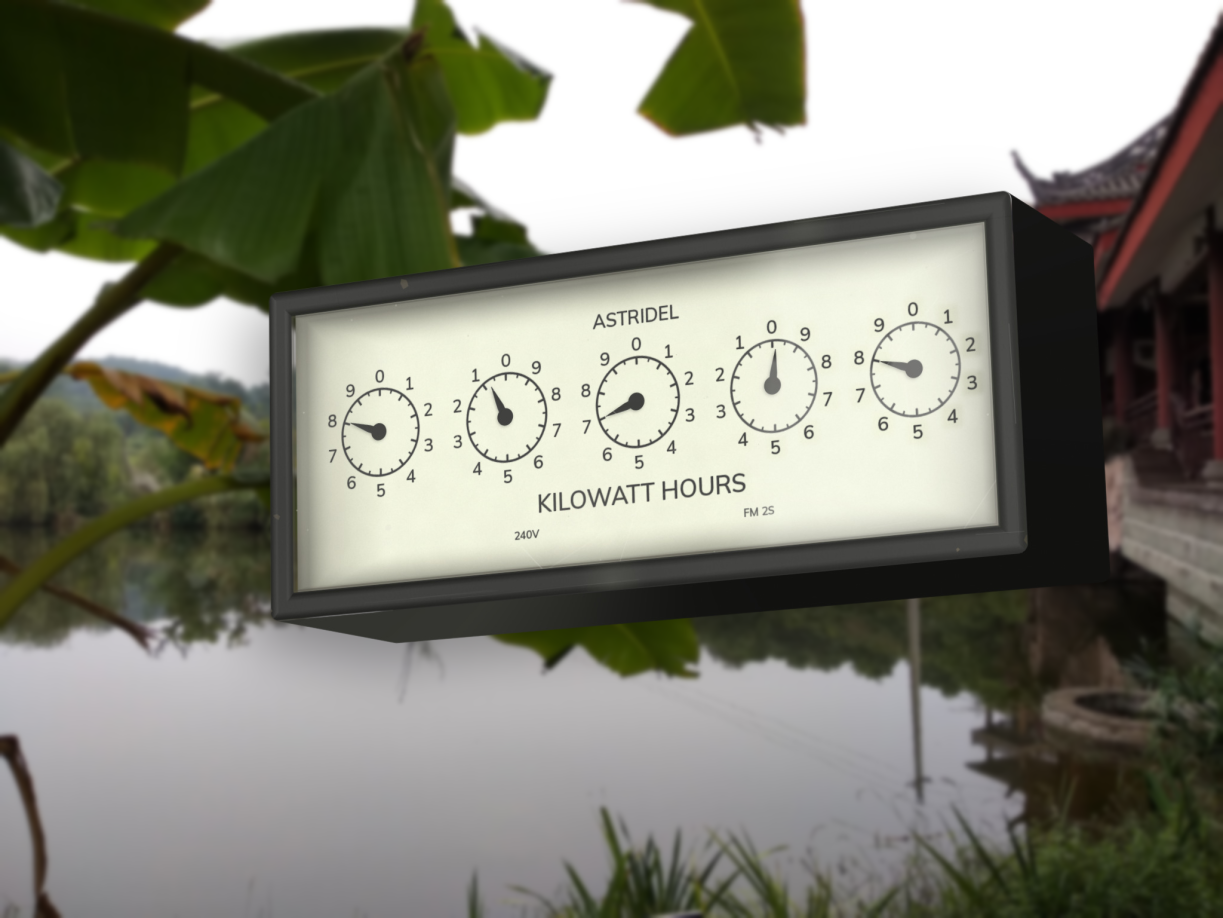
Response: 80698kWh
